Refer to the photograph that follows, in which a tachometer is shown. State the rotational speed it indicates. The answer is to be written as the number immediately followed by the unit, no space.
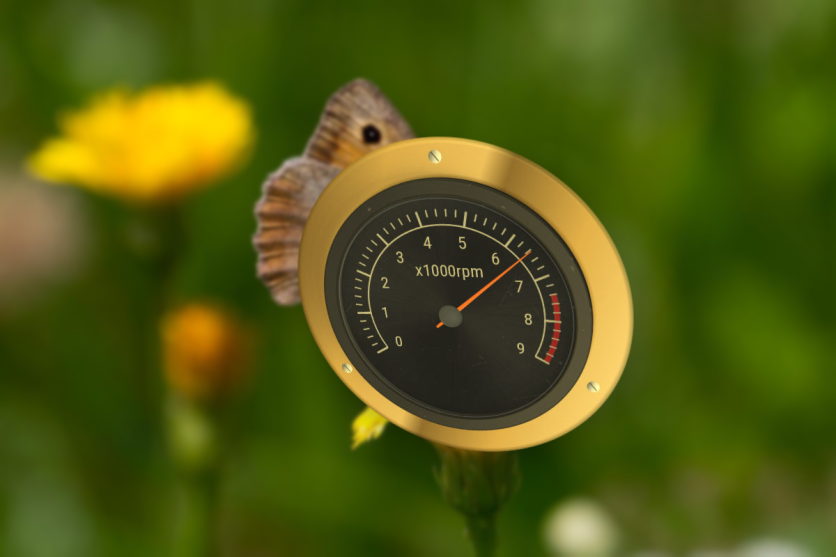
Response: 6400rpm
